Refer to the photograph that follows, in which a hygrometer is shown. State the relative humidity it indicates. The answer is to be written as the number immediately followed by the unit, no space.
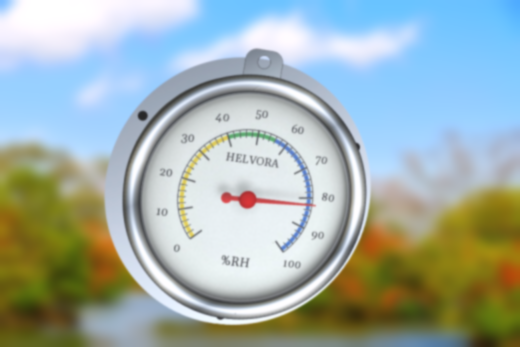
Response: 82%
